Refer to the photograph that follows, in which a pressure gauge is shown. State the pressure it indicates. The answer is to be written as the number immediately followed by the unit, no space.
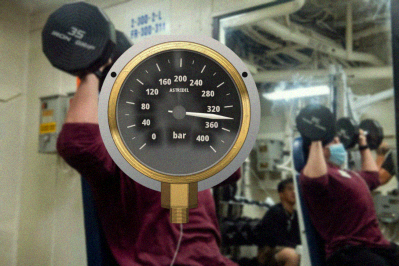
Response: 340bar
